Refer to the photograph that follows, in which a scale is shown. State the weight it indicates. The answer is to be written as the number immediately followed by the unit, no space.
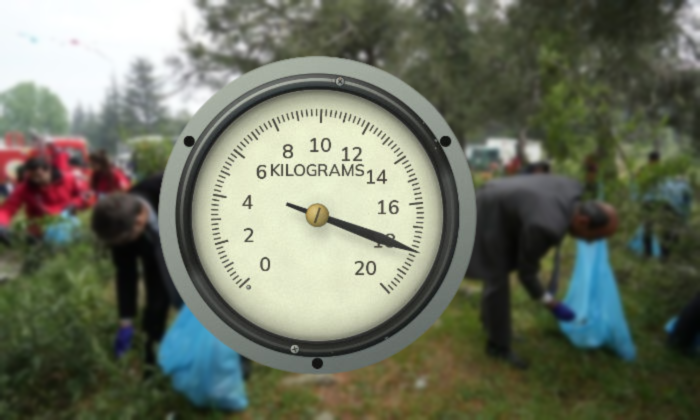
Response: 18kg
